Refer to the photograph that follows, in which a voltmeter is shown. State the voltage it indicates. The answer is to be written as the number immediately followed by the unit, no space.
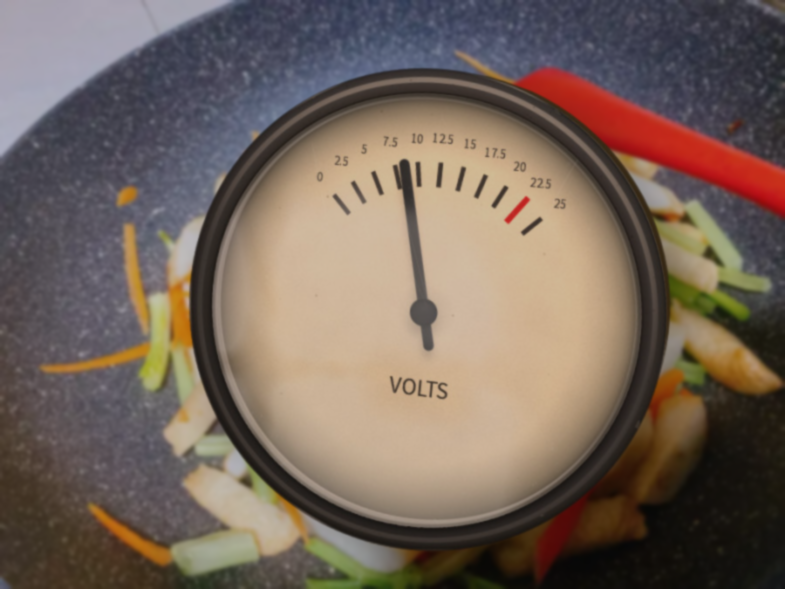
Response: 8.75V
